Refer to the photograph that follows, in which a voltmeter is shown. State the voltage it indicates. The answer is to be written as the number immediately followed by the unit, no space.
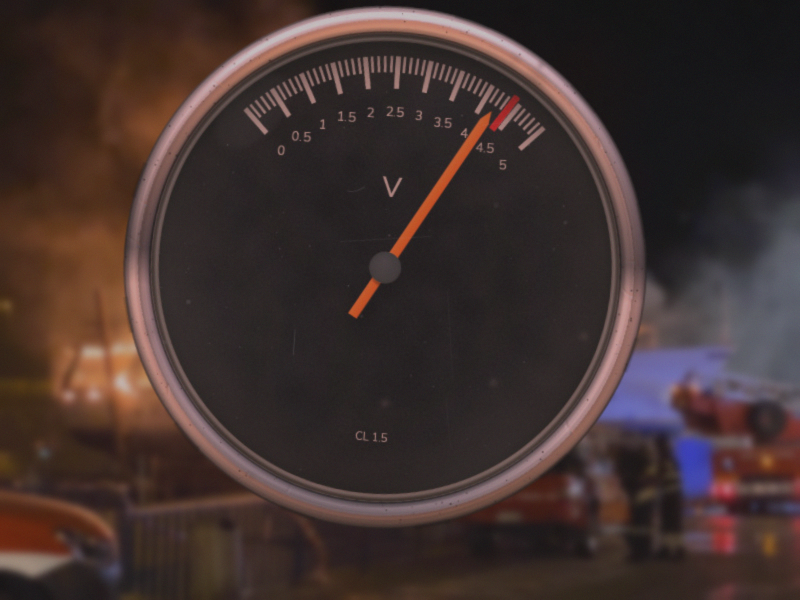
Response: 4.2V
